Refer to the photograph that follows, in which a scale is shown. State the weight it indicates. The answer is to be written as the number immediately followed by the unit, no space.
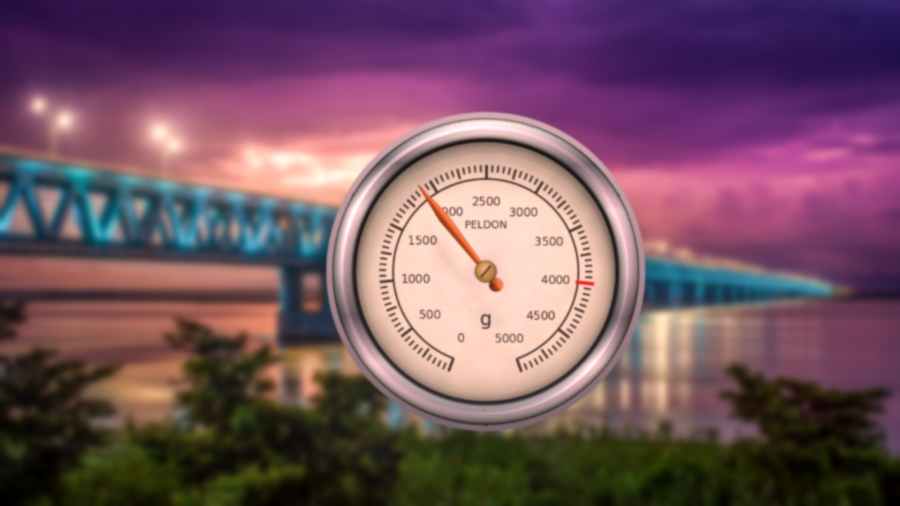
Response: 1900g
